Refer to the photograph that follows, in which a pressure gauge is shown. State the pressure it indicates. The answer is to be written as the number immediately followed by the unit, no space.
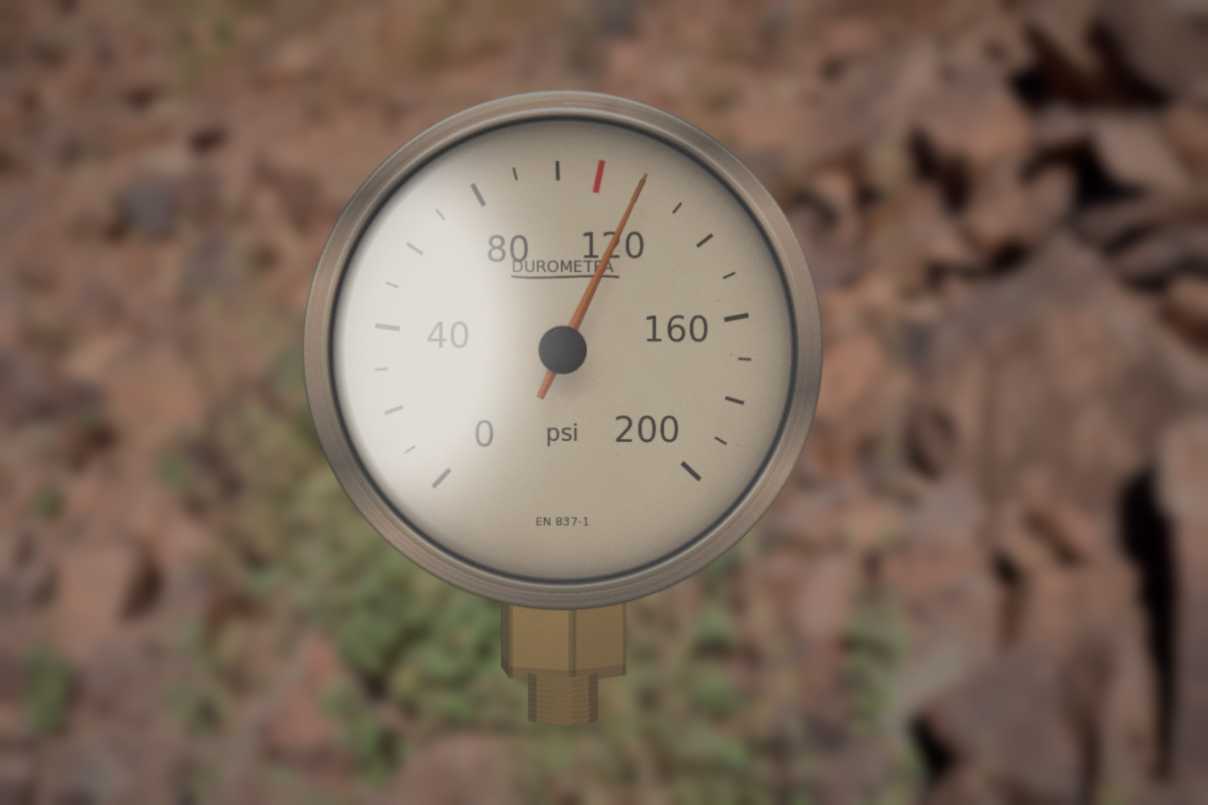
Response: 120psi
